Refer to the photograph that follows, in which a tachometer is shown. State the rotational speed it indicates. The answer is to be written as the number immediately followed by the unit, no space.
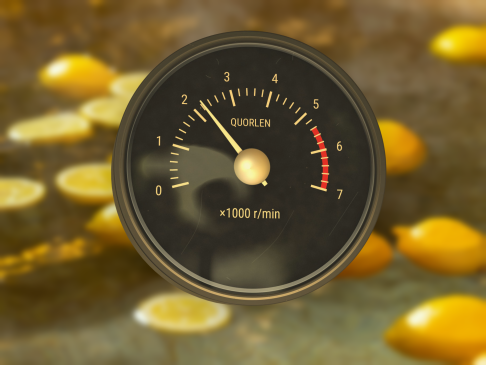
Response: 2200rpm
